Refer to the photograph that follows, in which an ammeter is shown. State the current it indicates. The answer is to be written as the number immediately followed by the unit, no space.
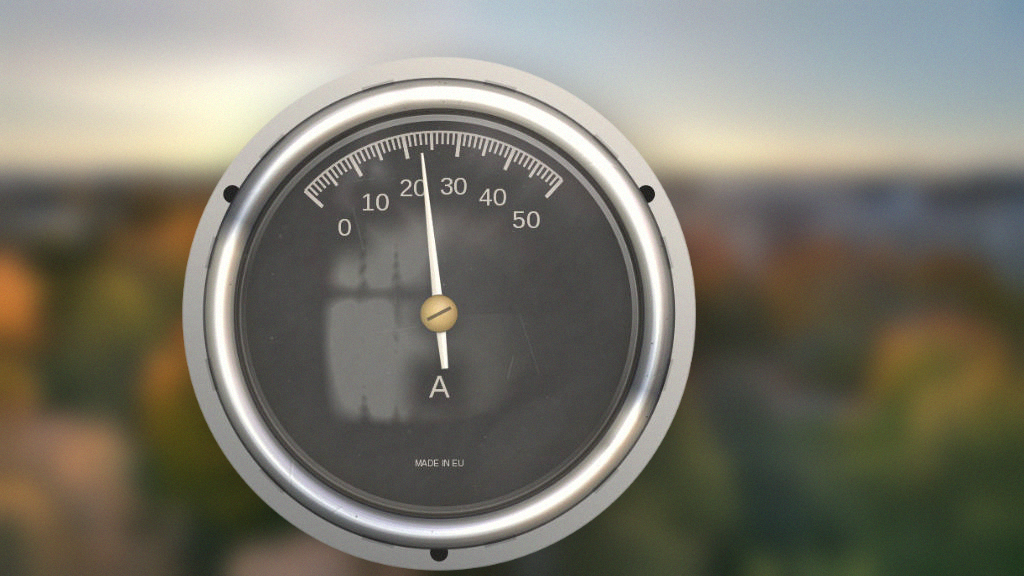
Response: 23A
